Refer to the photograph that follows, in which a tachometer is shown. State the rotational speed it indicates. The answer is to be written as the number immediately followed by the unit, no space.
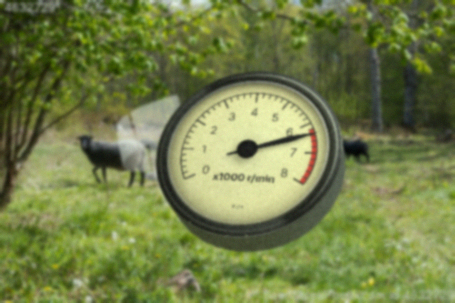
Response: 6400rpm
